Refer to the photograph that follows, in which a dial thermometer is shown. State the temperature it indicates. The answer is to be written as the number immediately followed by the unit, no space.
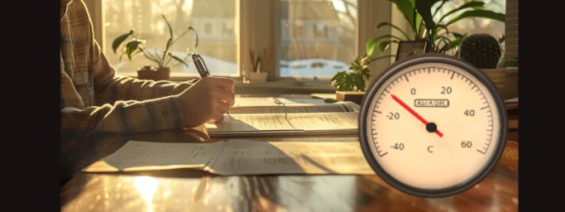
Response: -10°C
